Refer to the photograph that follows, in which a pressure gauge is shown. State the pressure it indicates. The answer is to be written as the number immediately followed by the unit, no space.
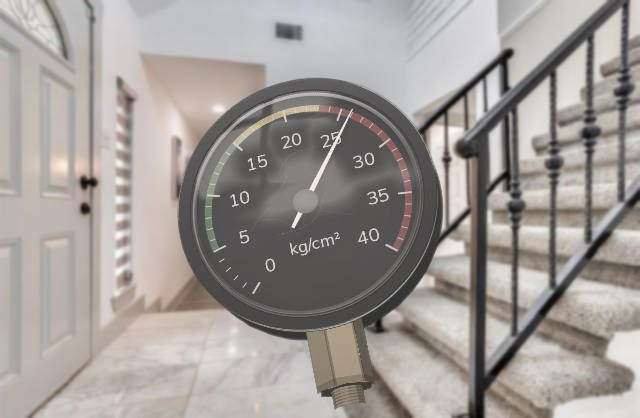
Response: 26kg/cm²
